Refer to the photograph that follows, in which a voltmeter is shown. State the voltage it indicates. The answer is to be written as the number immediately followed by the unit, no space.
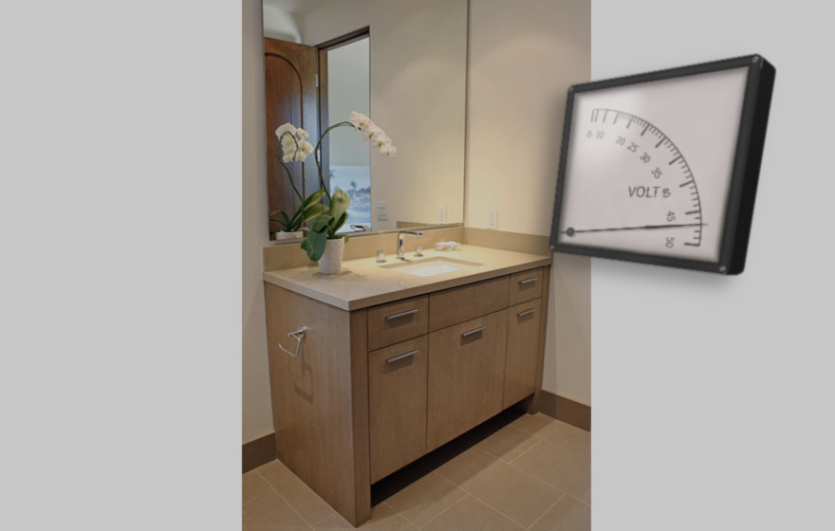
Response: 47V
